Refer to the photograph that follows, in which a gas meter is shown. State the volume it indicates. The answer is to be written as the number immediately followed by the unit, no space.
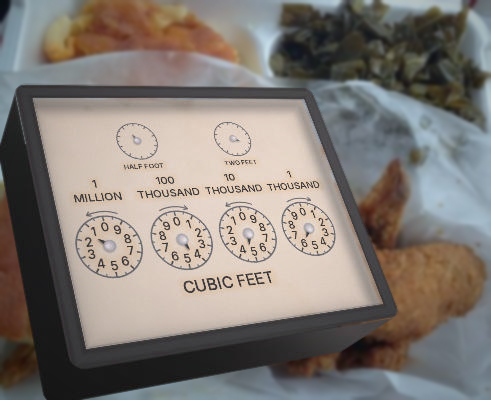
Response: 144600ft³
